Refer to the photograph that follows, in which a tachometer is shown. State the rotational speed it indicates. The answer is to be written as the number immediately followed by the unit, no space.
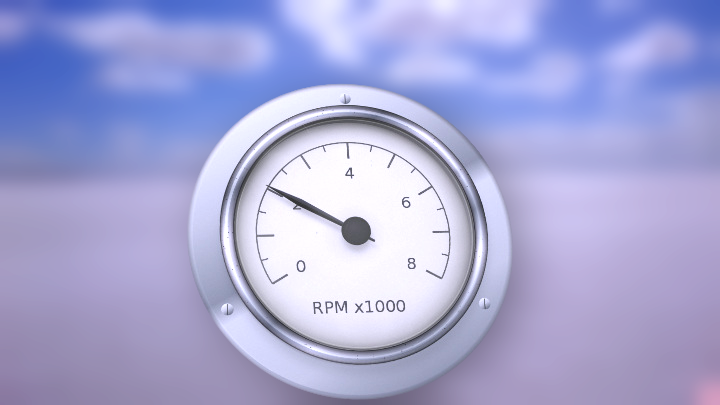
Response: 2000rpm
